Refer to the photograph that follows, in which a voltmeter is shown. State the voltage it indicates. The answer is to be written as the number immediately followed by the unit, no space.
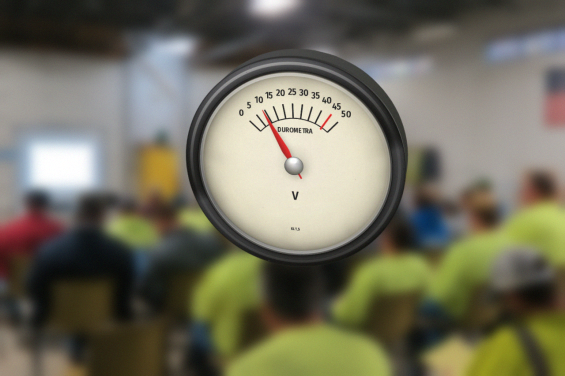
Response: 10V
